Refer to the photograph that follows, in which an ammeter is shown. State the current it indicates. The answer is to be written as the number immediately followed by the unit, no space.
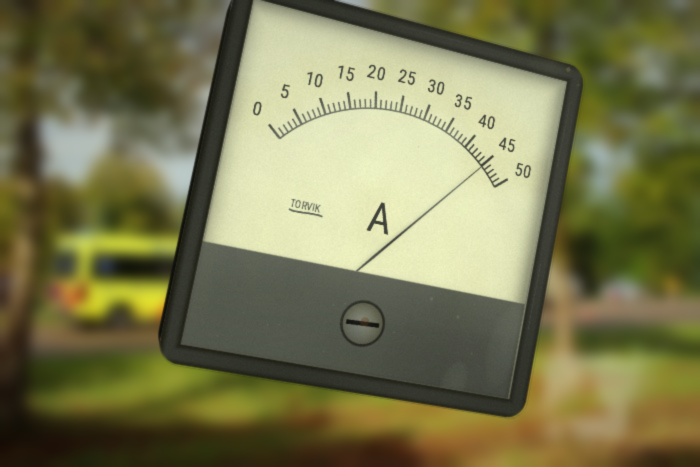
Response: 45A
